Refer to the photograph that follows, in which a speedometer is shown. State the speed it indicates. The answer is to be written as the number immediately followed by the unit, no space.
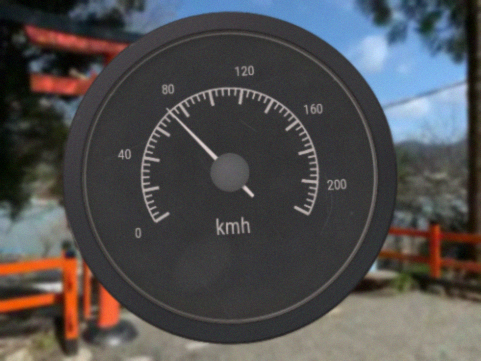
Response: 72km/h
